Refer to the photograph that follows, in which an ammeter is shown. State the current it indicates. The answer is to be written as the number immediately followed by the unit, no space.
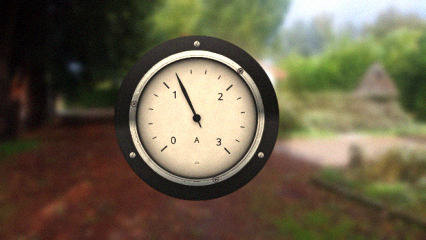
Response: 1.2A
